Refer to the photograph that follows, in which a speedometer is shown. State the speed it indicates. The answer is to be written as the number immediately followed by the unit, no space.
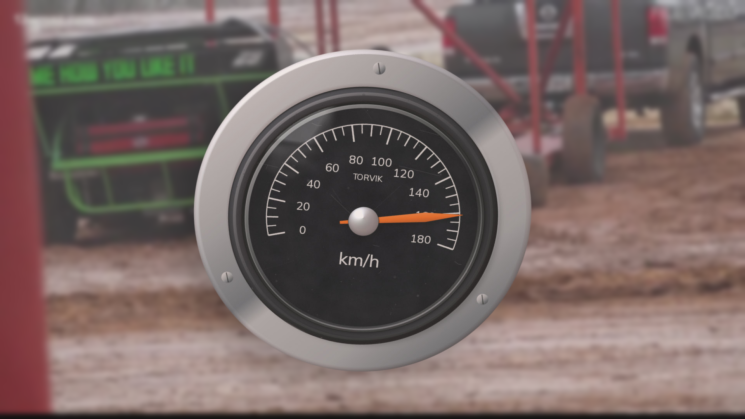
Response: 160km/h
